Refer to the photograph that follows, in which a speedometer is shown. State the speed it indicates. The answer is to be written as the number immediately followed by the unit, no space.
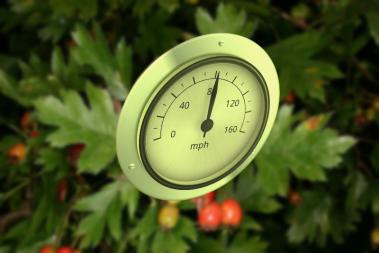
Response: 80mph
